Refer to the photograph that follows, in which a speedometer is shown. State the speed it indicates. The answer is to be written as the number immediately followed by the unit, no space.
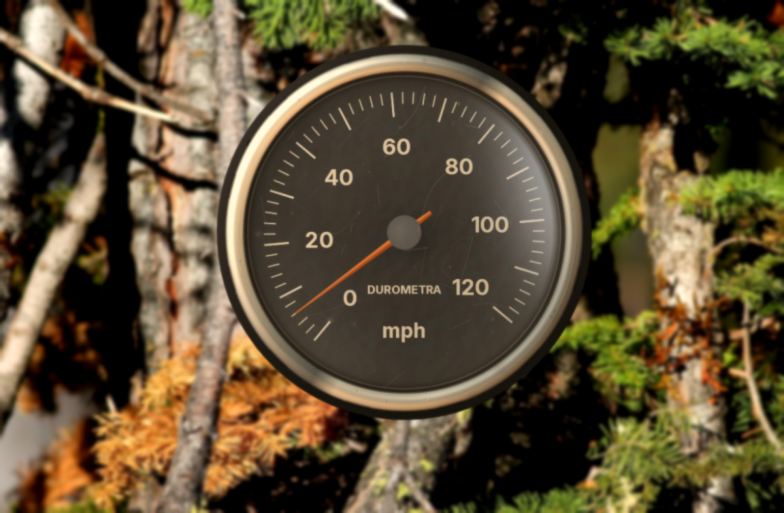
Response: 6mph
